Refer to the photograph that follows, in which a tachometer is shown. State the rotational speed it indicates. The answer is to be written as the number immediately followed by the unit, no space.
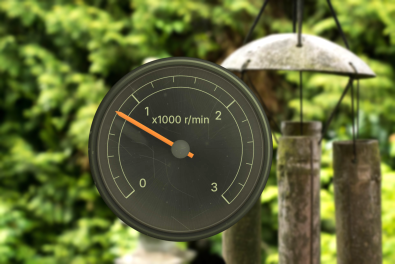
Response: 800rpm
